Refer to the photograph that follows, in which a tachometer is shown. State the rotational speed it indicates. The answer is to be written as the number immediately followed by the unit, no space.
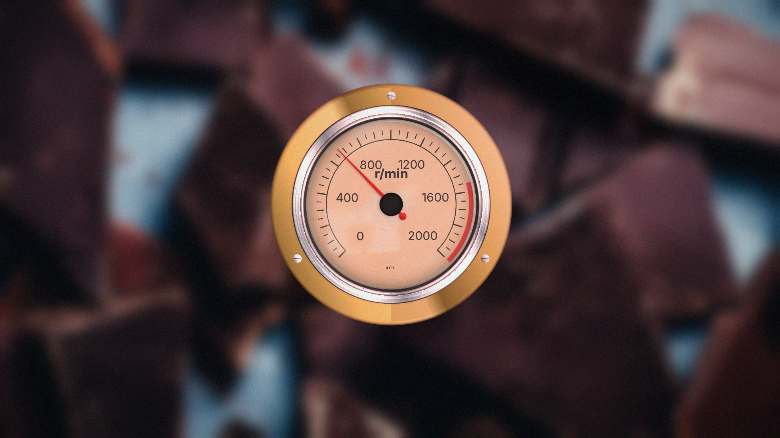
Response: 675rpm
